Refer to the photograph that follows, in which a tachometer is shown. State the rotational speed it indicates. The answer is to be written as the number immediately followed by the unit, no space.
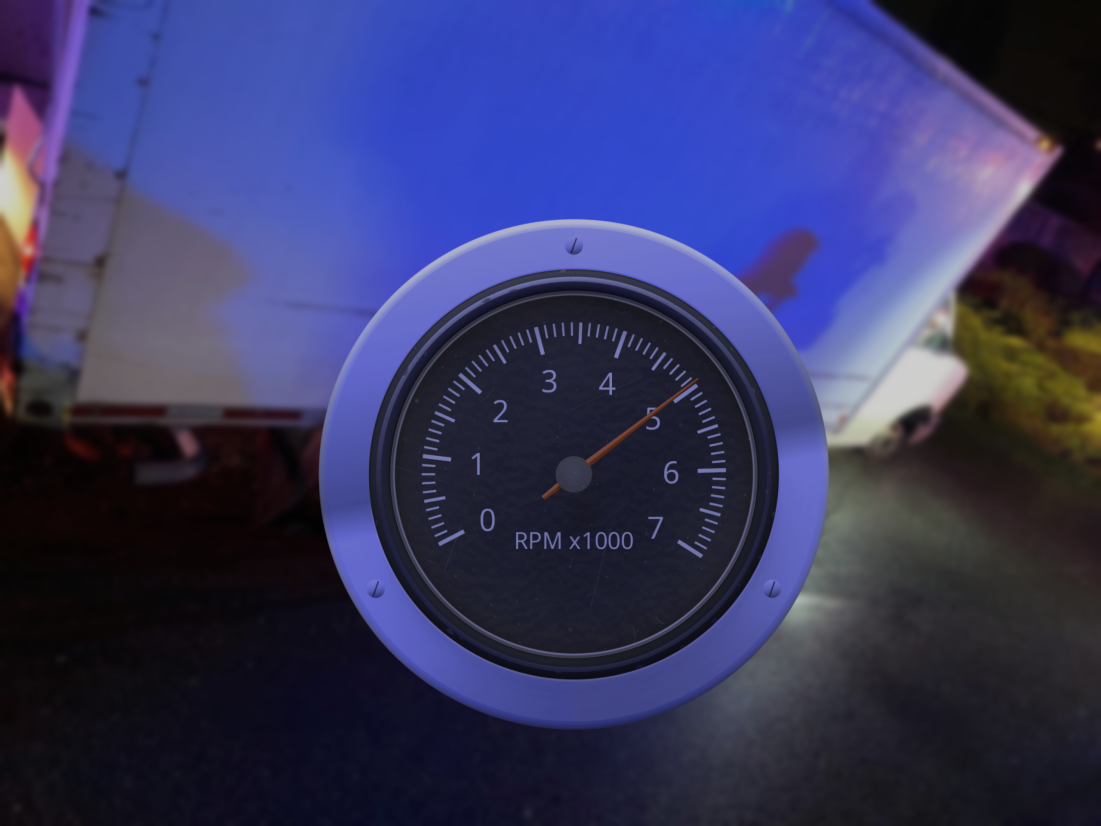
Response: 4950rpm
